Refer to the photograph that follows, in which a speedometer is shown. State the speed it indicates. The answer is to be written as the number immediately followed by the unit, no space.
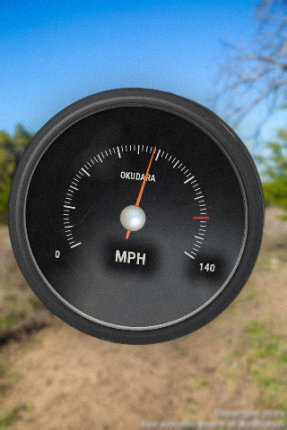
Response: 78mph
